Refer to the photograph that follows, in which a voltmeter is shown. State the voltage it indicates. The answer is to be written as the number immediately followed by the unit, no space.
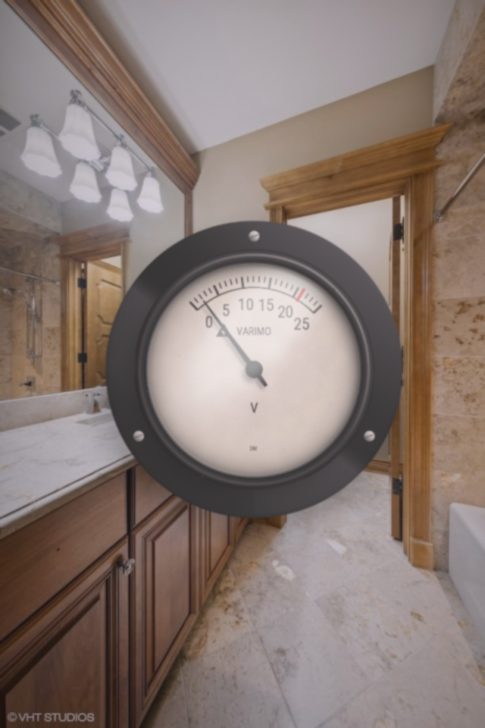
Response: 2V
